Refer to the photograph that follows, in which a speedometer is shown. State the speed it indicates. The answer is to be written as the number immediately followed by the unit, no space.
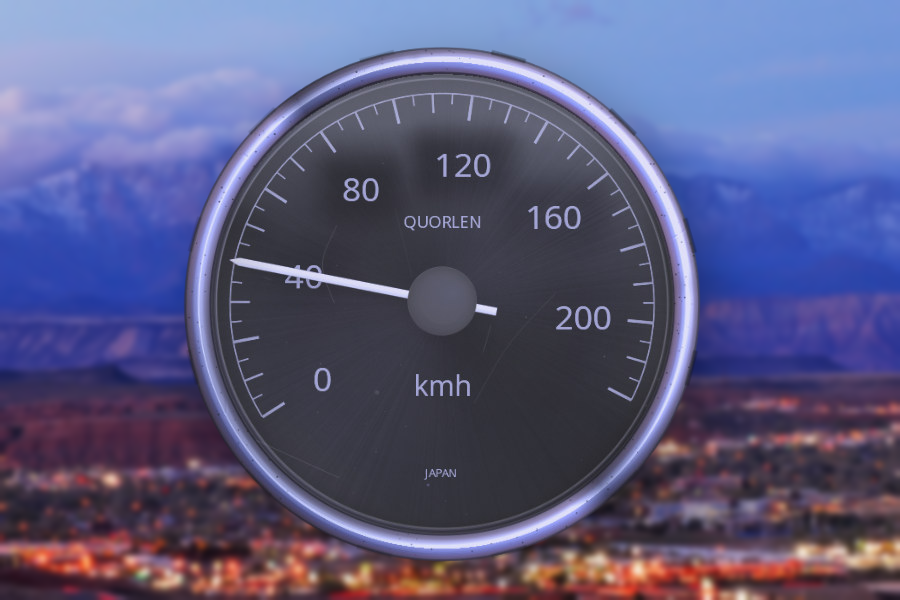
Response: 40km/h
